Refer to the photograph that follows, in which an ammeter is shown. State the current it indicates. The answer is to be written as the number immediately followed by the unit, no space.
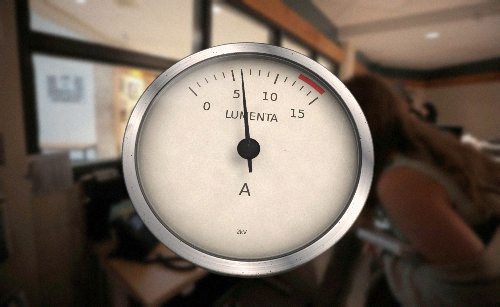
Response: 6A
